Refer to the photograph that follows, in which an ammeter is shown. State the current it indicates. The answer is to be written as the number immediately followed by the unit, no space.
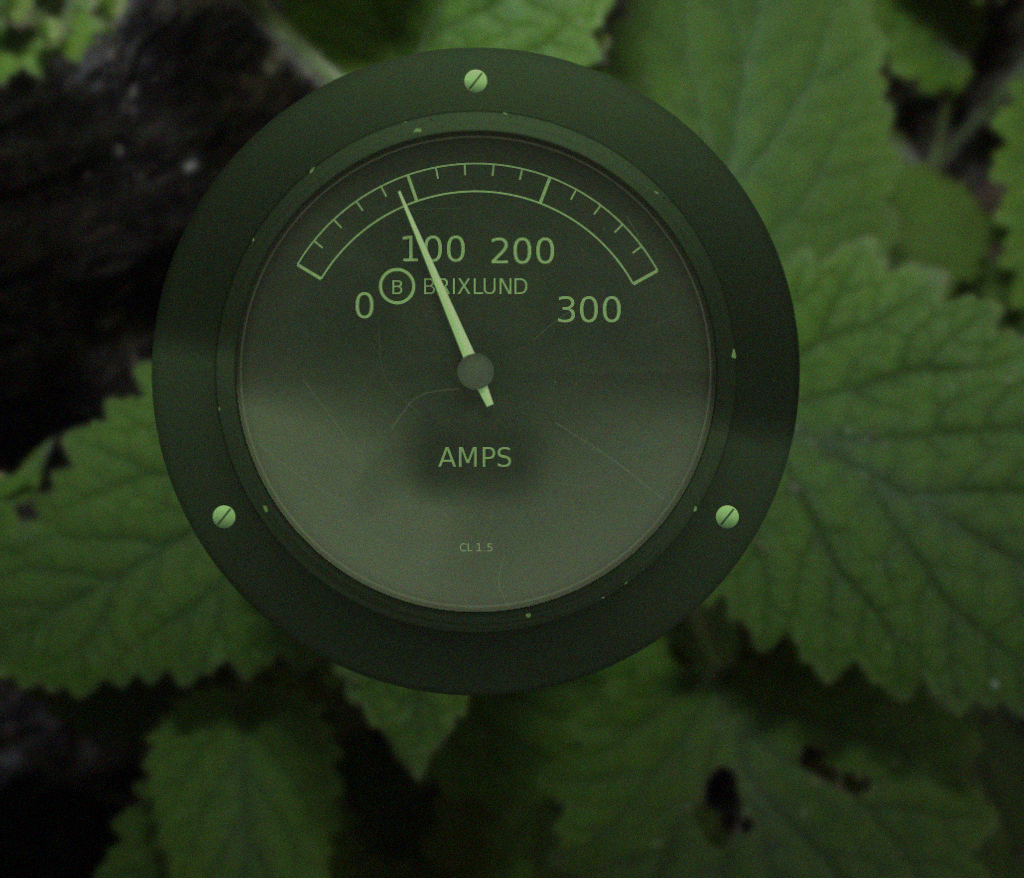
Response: 90A
